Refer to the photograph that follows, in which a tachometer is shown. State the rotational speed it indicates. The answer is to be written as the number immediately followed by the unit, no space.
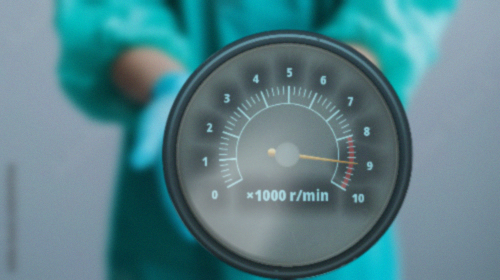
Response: 9000rpm
